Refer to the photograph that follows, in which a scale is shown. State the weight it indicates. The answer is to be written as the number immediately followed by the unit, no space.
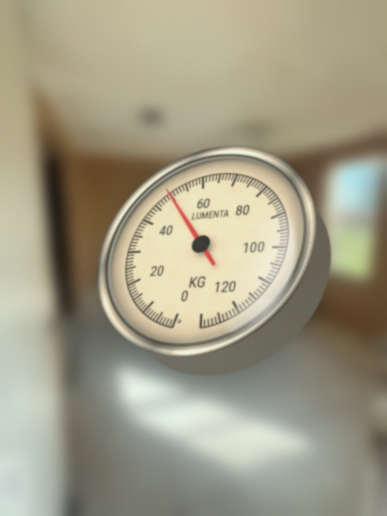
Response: 50kg
